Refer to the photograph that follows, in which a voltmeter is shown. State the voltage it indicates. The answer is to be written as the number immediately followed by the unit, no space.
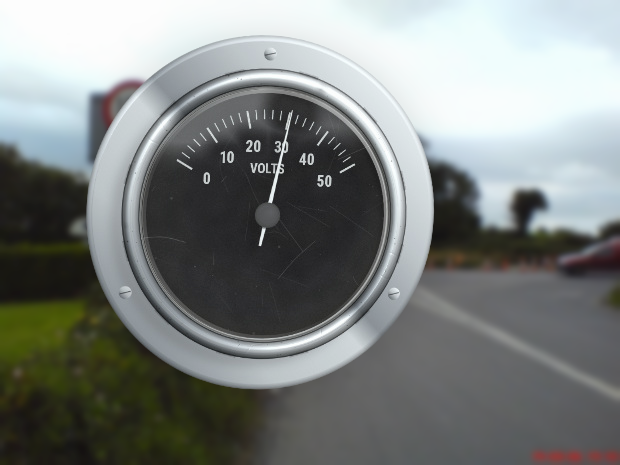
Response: 30V
